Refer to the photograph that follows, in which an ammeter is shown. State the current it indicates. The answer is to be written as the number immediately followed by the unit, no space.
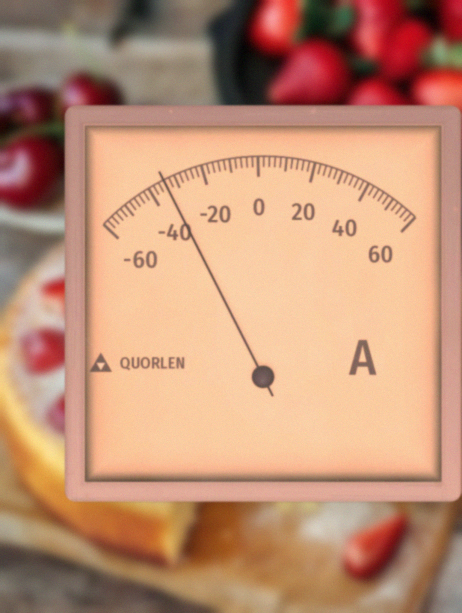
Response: -34A
